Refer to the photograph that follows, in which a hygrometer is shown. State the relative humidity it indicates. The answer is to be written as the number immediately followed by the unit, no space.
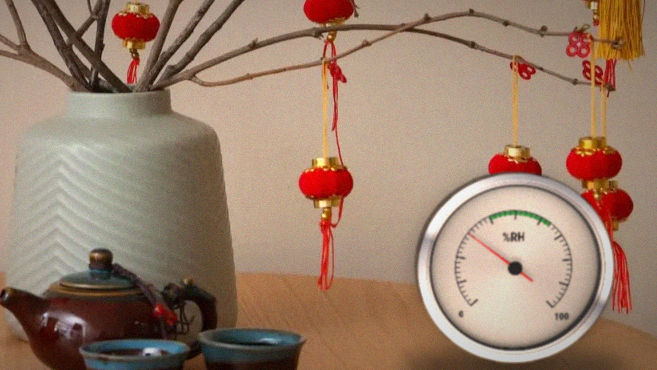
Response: 30%
